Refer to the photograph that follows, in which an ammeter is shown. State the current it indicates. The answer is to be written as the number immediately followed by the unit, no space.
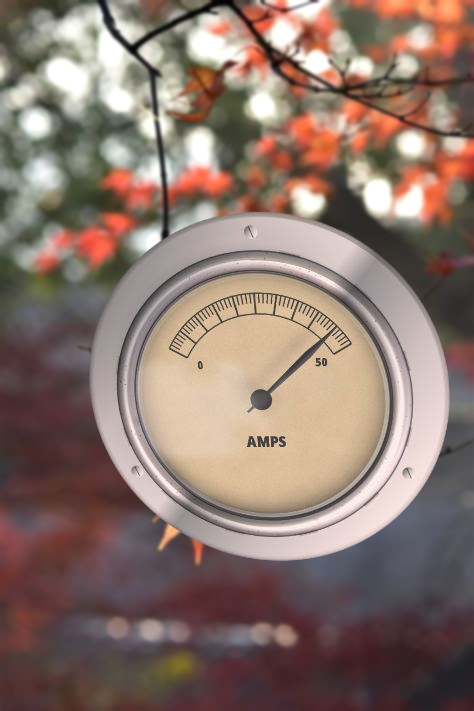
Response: 45A
